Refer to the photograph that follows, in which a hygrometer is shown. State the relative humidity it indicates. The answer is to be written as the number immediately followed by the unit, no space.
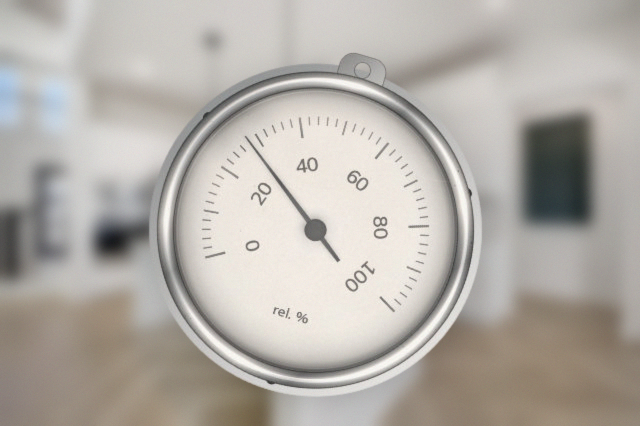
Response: 28%
